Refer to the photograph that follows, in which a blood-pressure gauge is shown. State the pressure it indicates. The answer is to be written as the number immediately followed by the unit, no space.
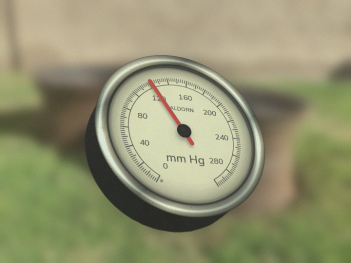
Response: 120mmHg
